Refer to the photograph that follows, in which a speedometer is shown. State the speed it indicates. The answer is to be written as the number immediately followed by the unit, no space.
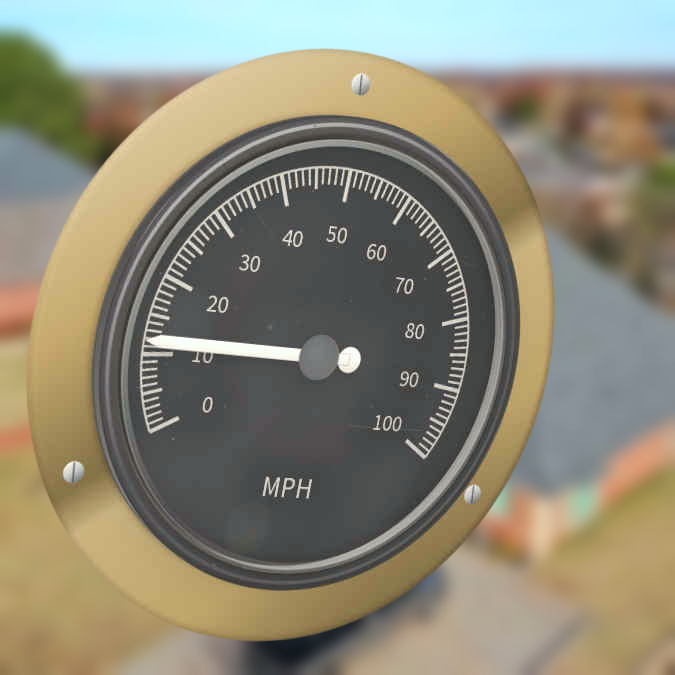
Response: 12mph
